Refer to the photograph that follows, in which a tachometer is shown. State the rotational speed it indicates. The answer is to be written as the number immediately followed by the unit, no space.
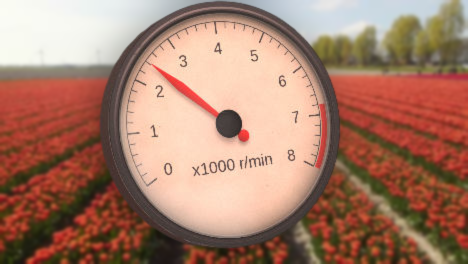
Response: 2400rpm
